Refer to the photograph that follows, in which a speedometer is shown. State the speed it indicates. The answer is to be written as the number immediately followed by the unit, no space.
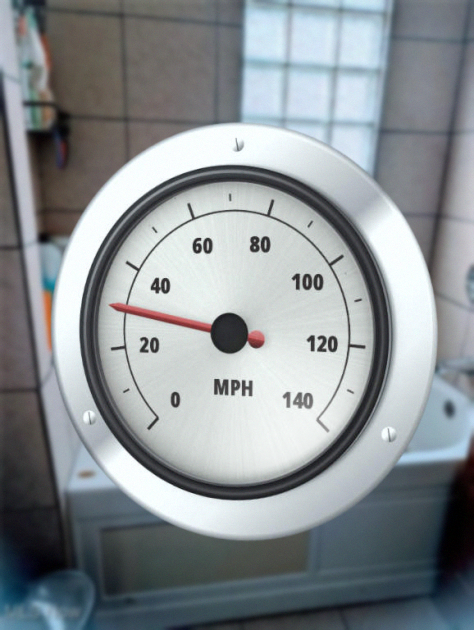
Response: 30mph
